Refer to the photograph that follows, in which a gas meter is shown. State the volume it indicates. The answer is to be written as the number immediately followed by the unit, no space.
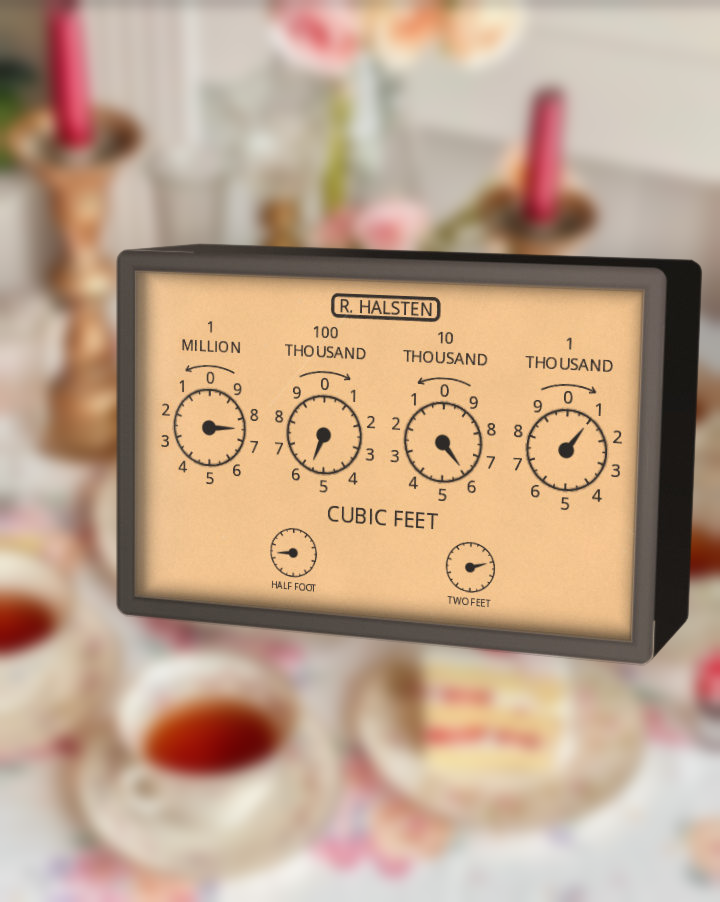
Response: 756100ft³
